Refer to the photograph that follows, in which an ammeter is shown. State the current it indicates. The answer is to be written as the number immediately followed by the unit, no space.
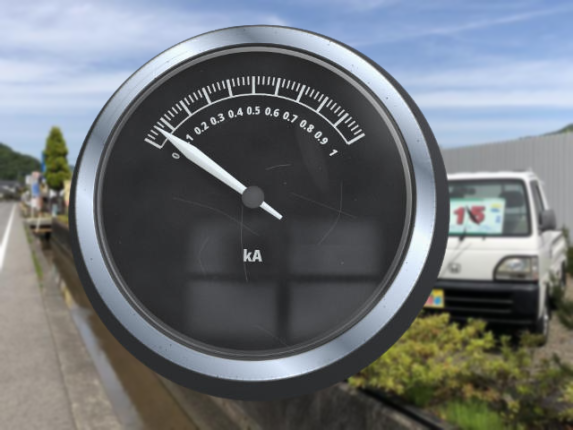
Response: 0.06kA
